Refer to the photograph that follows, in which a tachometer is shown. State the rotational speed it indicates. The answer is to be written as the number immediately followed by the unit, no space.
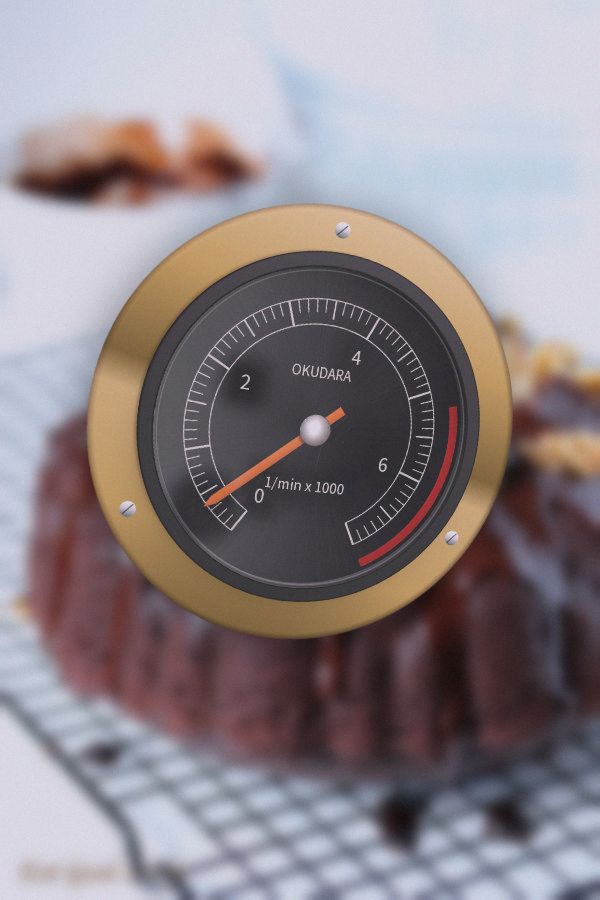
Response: 400rpm
